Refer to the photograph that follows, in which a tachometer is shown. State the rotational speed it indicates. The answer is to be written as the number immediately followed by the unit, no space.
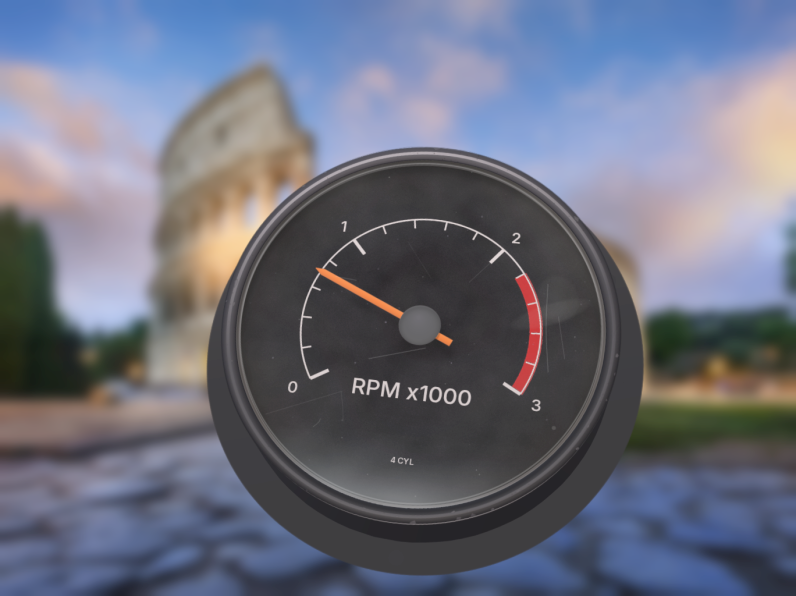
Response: 700rpm
